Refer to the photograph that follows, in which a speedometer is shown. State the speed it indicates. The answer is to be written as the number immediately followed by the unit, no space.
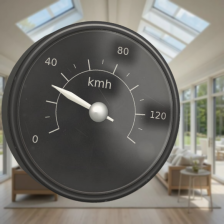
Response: 30km/h
